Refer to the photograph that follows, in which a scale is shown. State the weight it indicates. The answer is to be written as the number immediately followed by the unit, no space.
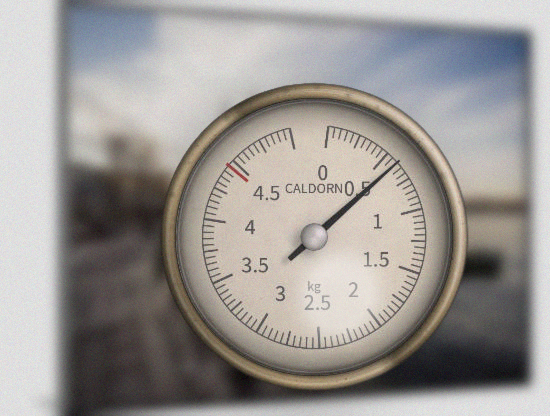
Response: 0.6kg
